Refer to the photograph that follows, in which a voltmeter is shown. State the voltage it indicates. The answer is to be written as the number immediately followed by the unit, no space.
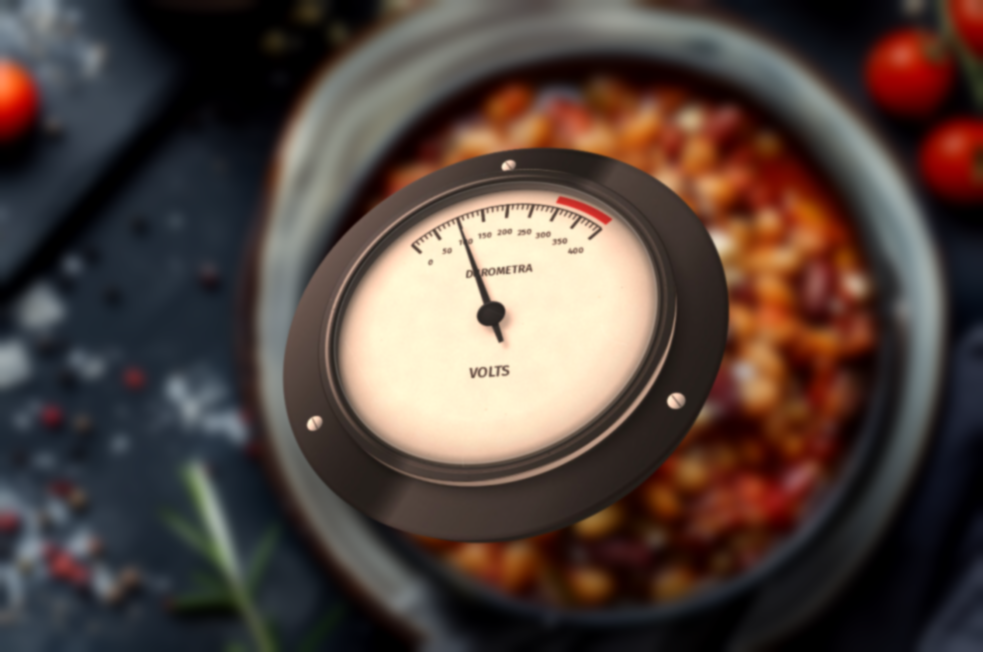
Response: 100V
